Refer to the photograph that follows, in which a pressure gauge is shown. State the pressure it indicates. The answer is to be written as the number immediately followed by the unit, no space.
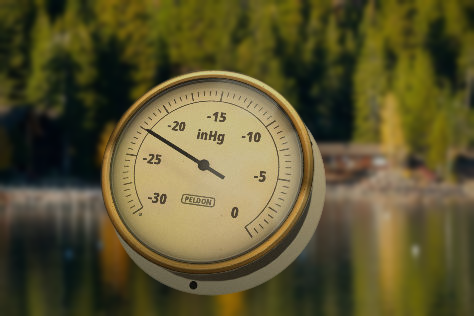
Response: -22.5inHg
